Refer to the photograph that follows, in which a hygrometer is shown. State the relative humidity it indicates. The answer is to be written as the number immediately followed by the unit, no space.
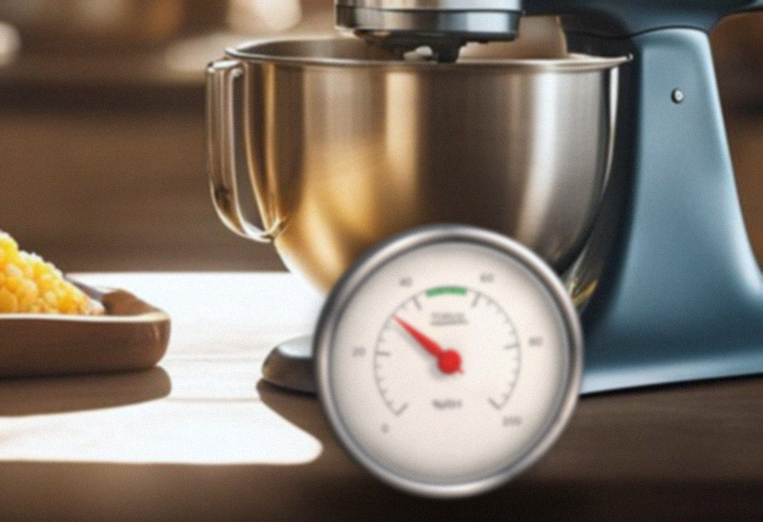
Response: 32%
